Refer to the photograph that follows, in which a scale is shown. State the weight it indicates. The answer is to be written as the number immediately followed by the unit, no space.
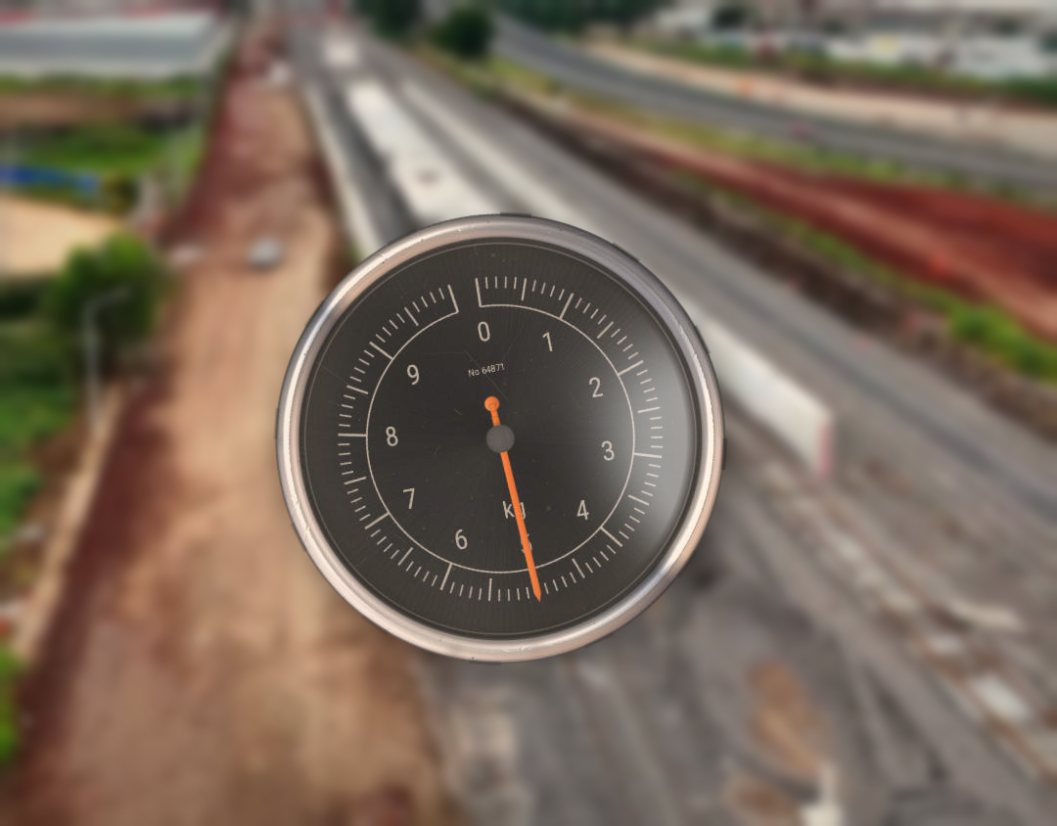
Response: 5kg
